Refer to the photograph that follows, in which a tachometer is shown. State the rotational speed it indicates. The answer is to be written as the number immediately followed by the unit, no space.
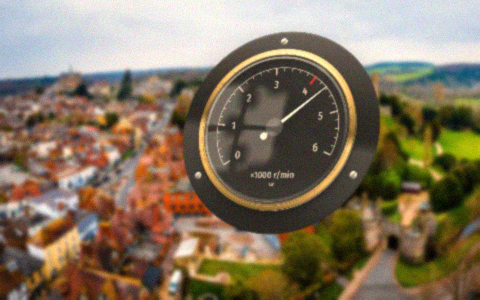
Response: 4400rpm
